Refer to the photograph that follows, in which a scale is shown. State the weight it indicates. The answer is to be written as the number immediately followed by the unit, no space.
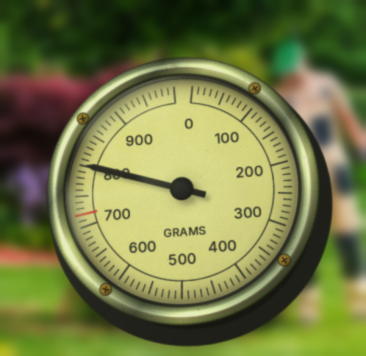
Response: 800g
